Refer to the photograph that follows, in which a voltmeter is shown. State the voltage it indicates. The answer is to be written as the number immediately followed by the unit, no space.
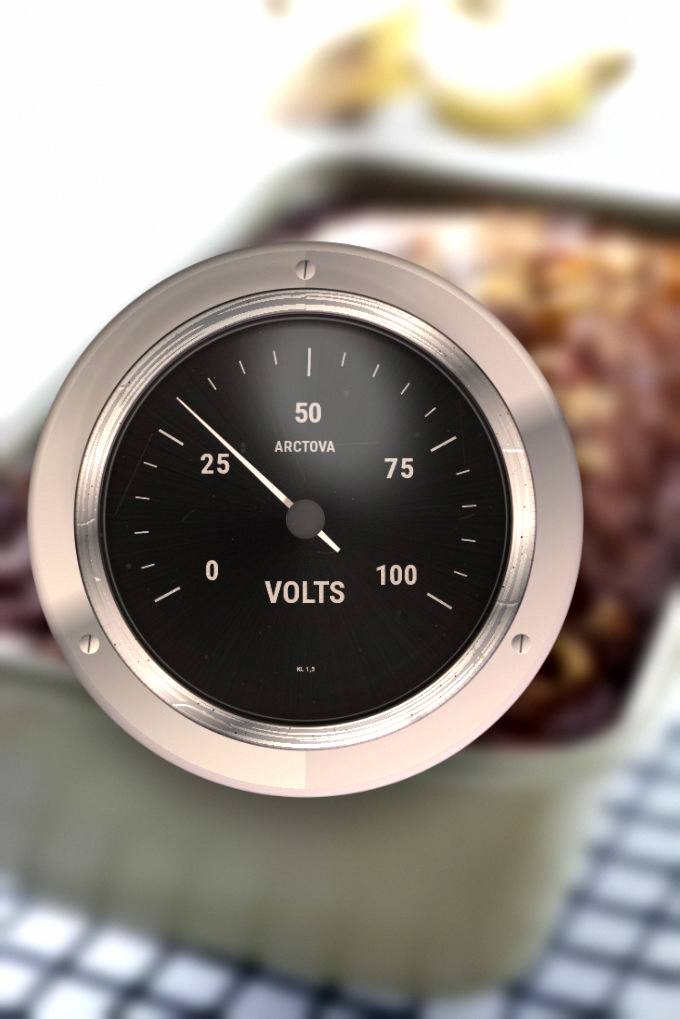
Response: 30V
